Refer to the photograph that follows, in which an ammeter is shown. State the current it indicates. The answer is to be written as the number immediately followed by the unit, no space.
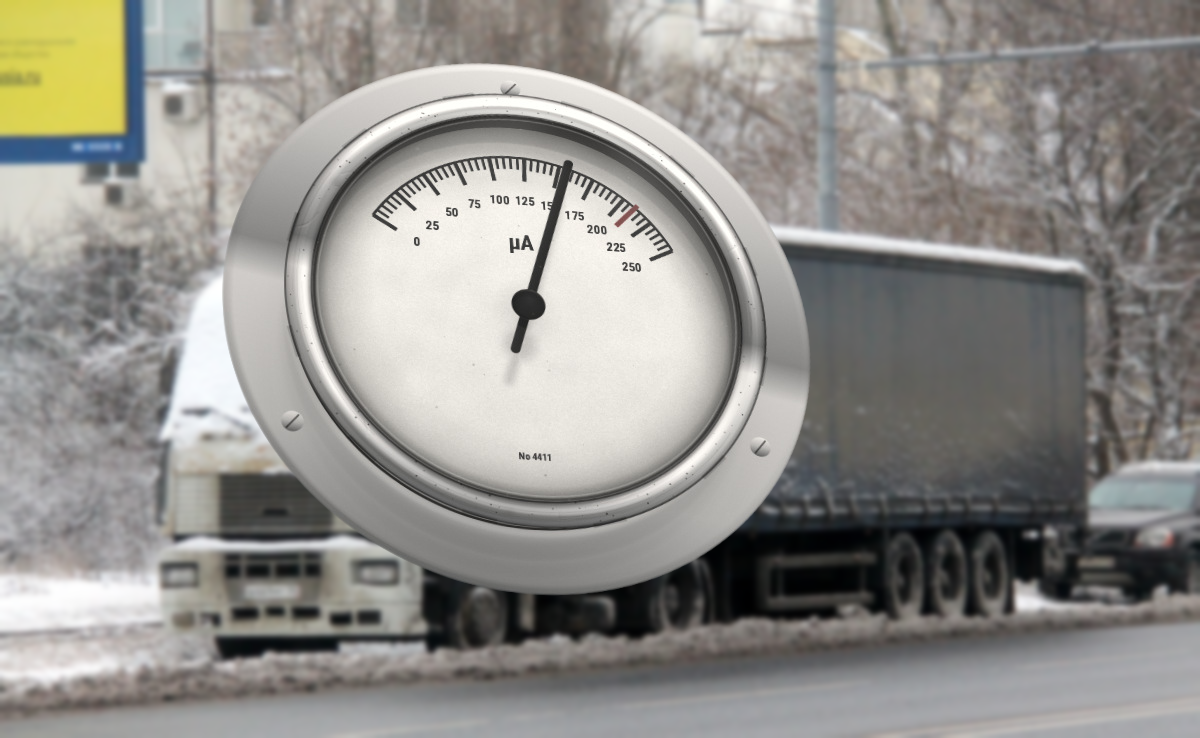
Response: 155µA
